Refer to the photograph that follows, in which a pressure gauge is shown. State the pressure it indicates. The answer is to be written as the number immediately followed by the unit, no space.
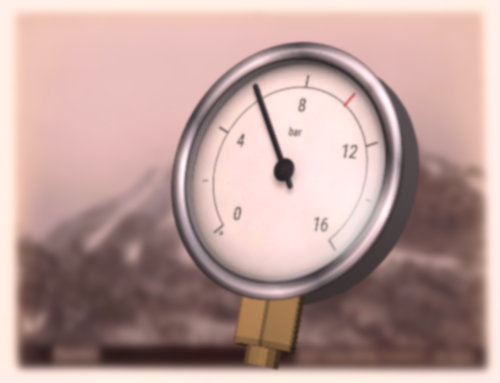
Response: 6bar
